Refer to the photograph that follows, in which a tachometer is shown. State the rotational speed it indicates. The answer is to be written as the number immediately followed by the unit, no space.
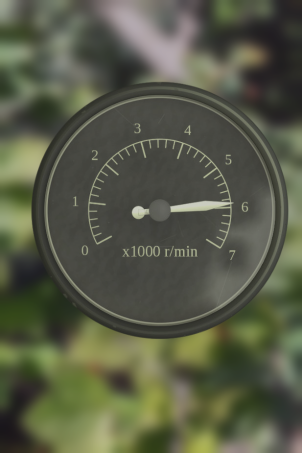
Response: 5900rpm
